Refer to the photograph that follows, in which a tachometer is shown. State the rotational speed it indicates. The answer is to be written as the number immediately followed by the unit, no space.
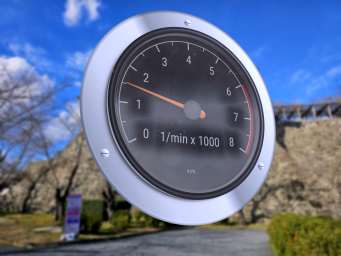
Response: 1500rpm
